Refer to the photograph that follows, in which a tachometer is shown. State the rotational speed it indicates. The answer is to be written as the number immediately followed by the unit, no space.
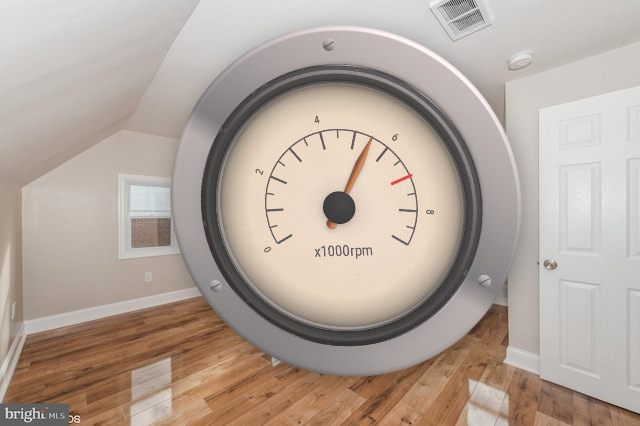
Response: 5500rpm
